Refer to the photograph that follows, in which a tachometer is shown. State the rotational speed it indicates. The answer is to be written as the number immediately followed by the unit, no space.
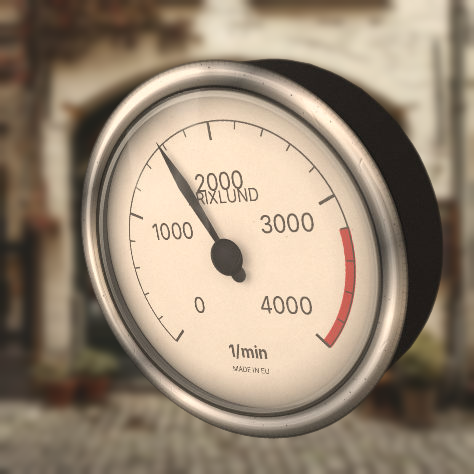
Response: 1600rpm
